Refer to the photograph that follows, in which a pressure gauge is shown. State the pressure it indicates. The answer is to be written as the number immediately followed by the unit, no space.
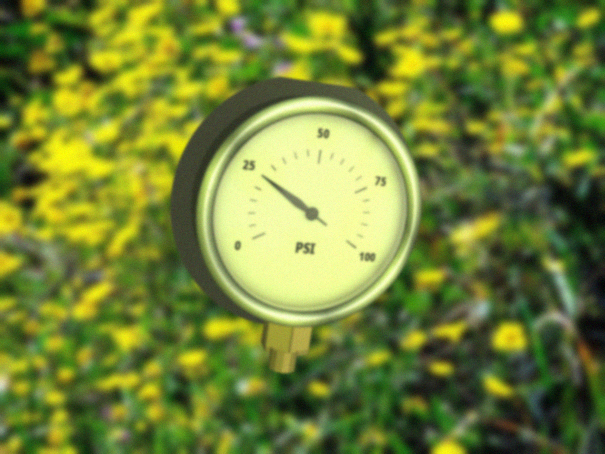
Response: 25psi
